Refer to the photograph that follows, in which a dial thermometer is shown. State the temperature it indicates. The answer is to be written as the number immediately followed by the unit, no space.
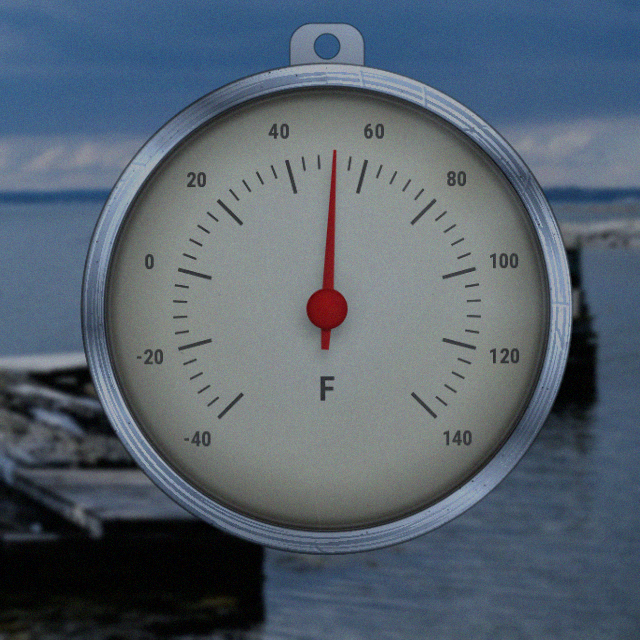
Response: 52°F
